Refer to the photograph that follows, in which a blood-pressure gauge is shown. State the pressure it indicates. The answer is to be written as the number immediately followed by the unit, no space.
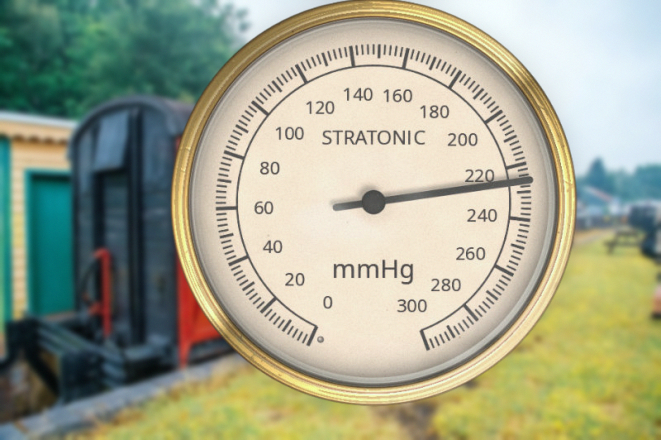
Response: 226mmHg
